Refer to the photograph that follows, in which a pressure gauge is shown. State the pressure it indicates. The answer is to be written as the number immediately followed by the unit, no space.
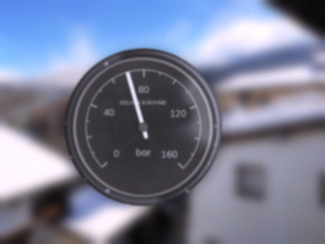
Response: 70bar
